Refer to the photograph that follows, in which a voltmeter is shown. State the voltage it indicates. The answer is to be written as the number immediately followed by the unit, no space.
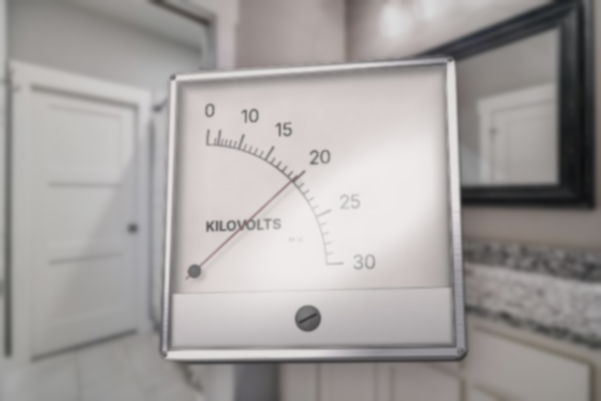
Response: 20kV
